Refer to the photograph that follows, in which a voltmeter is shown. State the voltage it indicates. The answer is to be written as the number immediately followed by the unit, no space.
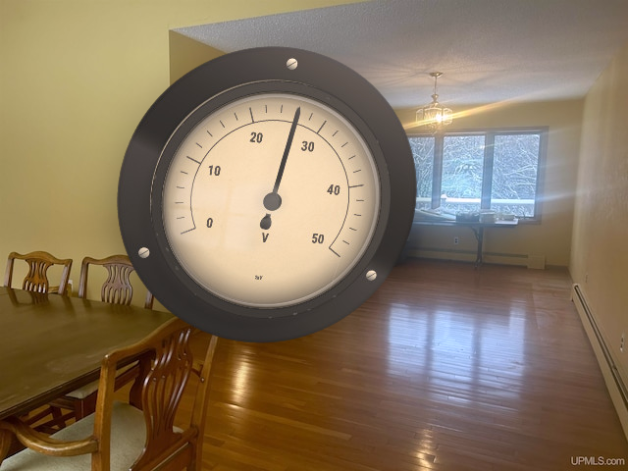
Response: 26V
